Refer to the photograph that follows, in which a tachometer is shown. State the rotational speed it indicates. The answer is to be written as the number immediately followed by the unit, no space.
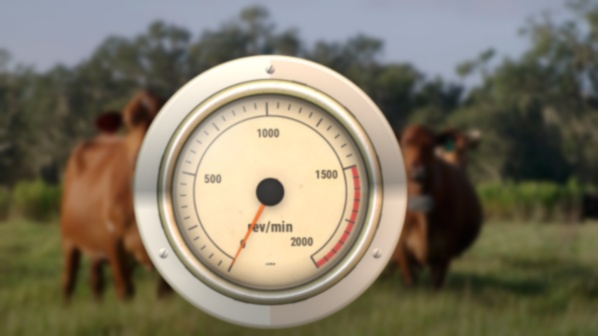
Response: 0rpm
